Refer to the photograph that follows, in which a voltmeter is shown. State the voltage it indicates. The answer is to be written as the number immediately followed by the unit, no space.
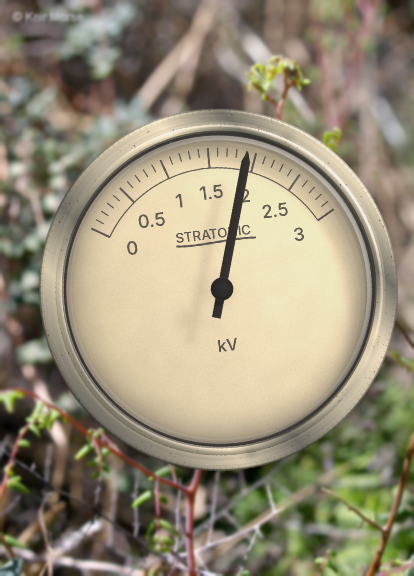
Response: 1.9kV
